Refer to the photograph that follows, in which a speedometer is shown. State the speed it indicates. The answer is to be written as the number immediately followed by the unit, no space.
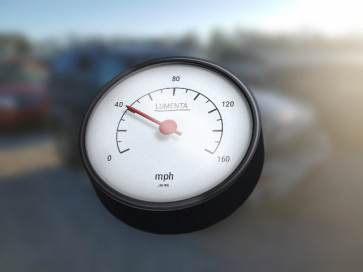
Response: 40mph
